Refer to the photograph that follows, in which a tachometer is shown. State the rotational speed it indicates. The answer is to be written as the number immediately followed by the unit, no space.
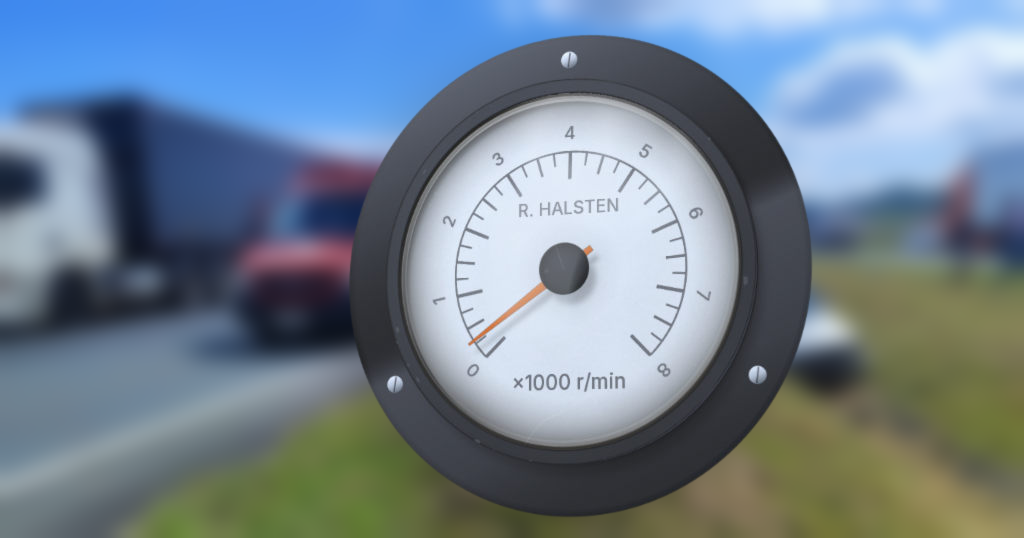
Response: 250rpm
